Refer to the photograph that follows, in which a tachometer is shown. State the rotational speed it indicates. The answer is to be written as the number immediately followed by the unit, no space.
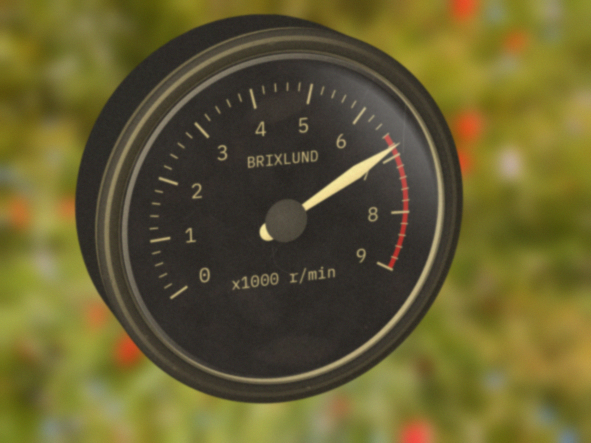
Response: 6800rpm
